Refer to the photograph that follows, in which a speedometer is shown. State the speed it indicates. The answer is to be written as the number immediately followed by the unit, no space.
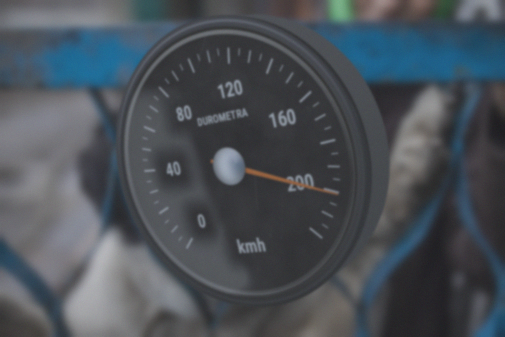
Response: 200km/h
